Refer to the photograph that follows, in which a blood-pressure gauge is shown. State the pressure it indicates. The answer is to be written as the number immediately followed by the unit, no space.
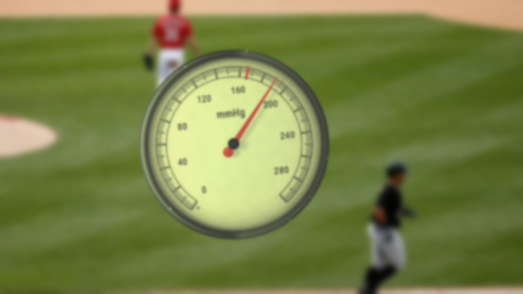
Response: 190mmHg
